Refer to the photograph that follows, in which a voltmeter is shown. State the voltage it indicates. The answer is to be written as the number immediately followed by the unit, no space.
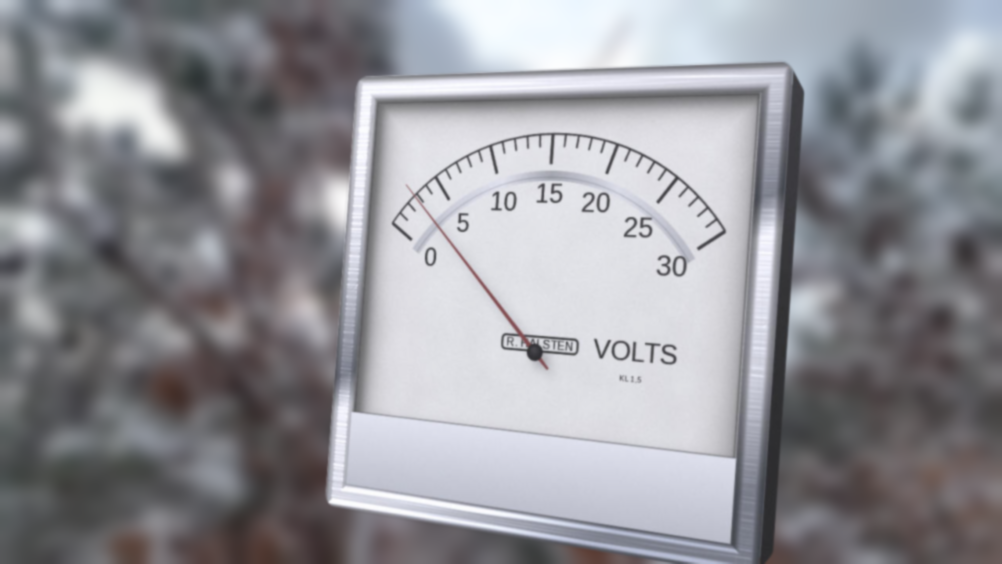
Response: 3V
